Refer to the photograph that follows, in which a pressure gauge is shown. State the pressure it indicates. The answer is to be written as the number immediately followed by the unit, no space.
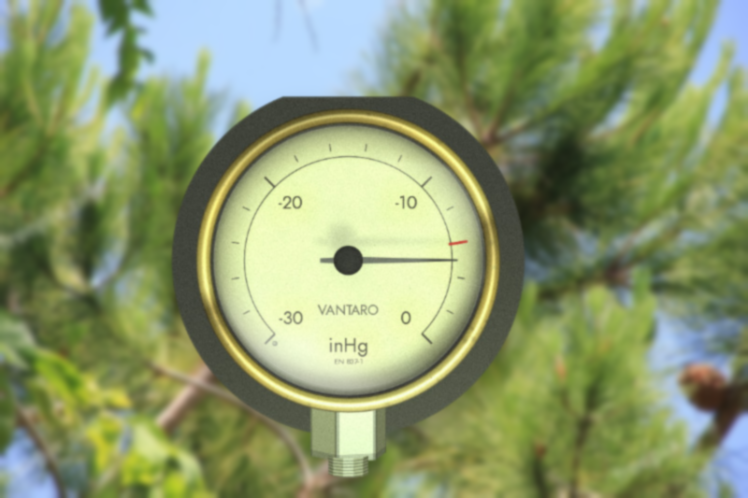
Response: -5inHg
